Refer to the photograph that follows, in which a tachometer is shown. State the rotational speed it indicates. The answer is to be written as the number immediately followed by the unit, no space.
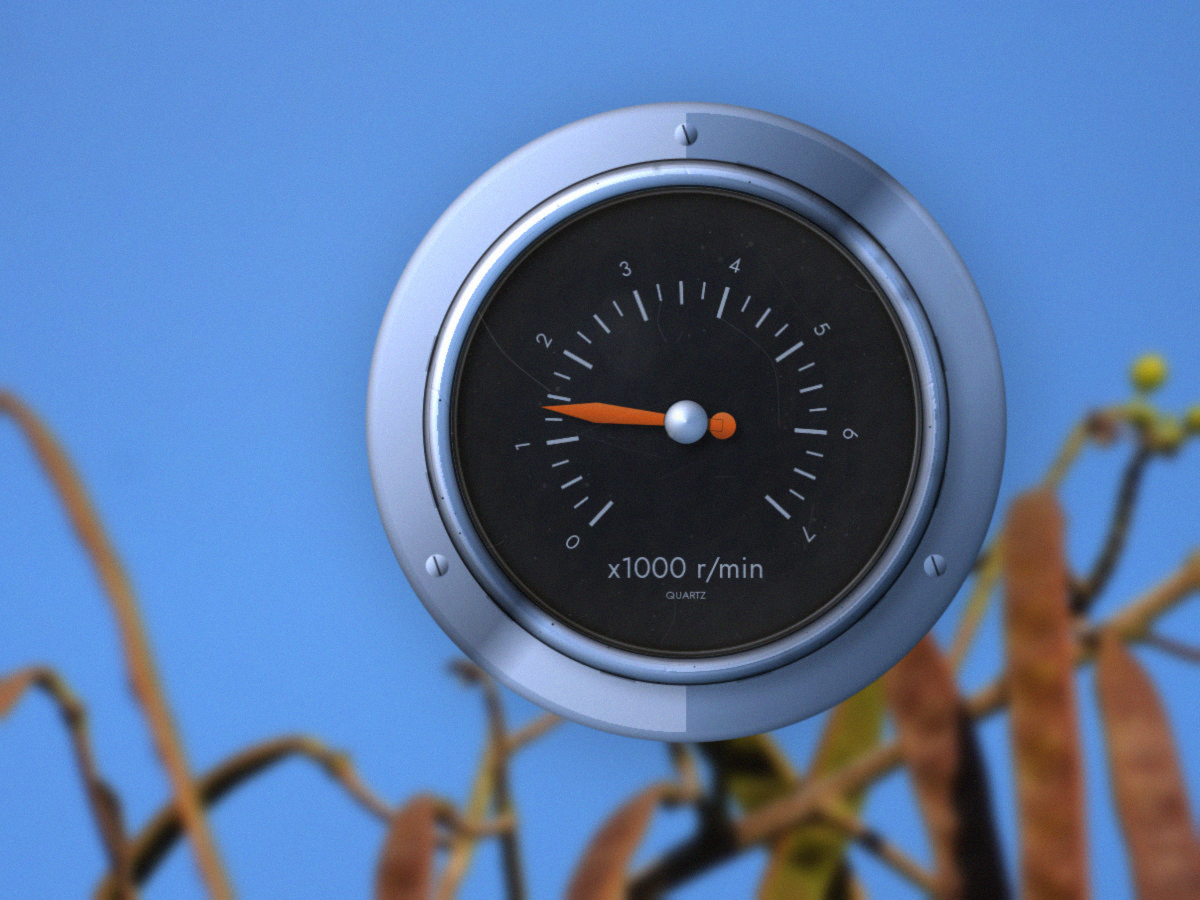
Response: 1375rpm
